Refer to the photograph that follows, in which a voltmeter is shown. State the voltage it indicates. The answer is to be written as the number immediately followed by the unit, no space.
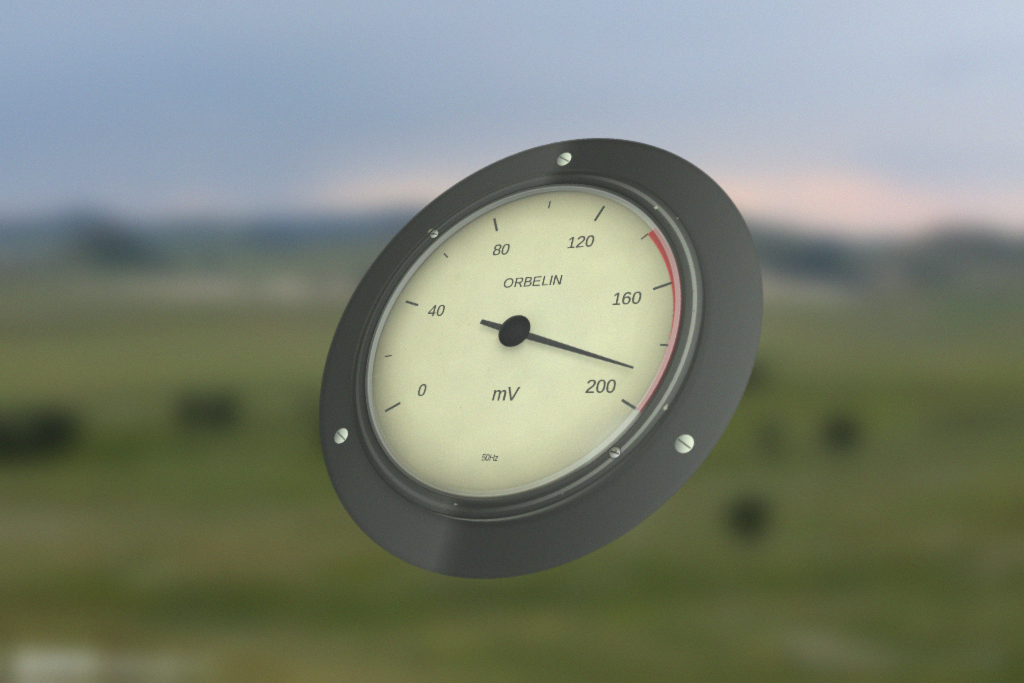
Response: 190mV
